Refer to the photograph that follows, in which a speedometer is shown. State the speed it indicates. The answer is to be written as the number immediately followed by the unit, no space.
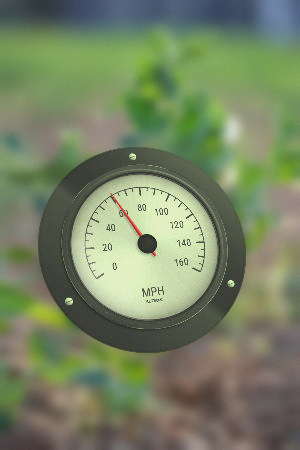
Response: 60mph
